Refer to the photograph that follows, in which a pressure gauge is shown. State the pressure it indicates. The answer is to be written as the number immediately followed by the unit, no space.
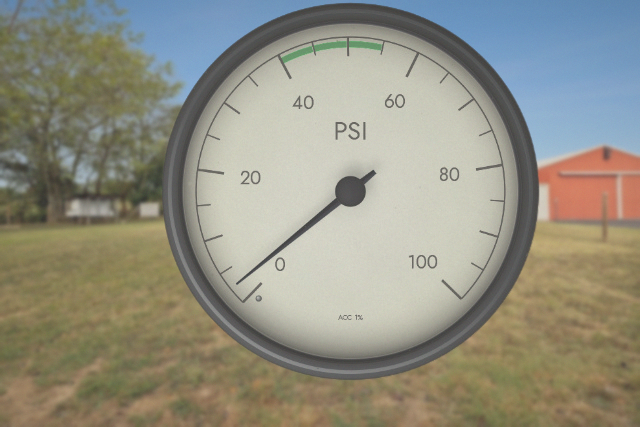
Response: 2.5psi
